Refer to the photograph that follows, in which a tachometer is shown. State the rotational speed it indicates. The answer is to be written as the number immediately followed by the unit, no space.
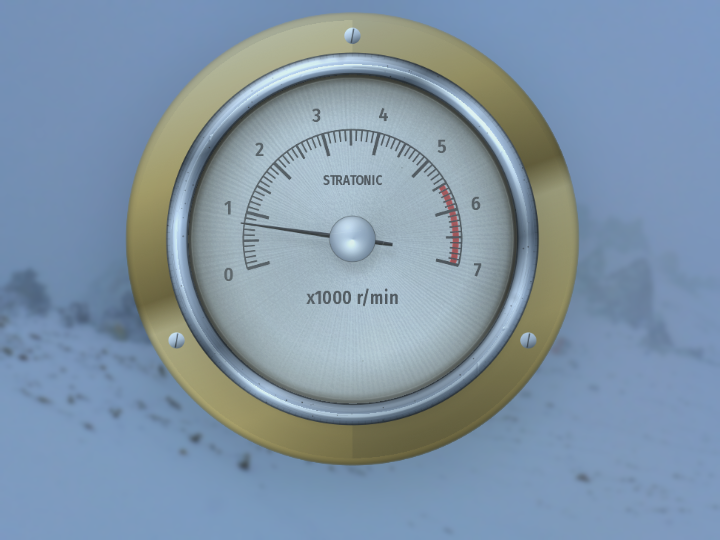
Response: 800rpm
